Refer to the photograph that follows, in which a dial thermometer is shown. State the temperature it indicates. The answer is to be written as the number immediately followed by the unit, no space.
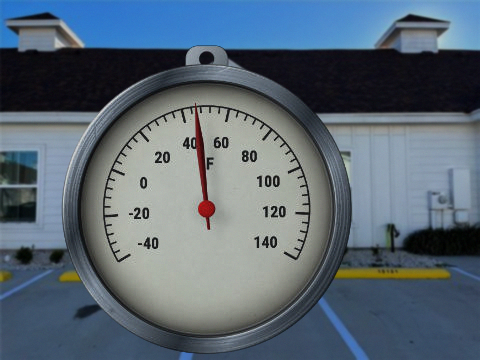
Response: 46°F
